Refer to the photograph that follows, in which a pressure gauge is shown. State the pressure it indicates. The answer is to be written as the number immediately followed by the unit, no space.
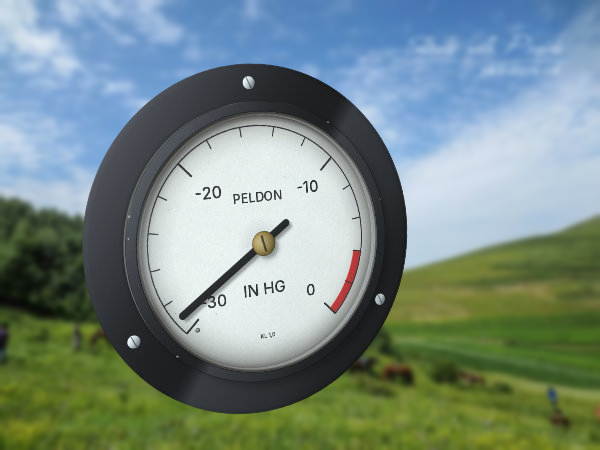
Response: -29inHg
